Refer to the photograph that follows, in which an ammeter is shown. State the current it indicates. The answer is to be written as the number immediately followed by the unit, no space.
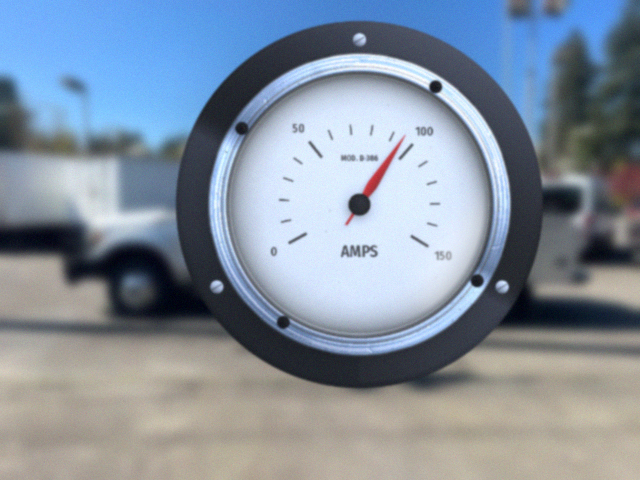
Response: 95A
